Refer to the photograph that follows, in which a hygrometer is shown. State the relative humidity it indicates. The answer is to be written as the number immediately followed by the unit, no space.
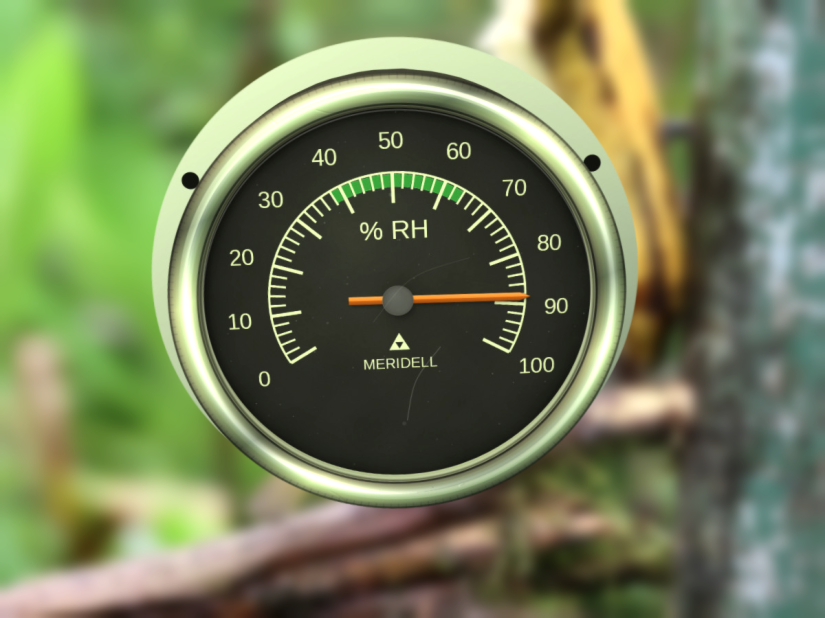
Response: 88%
